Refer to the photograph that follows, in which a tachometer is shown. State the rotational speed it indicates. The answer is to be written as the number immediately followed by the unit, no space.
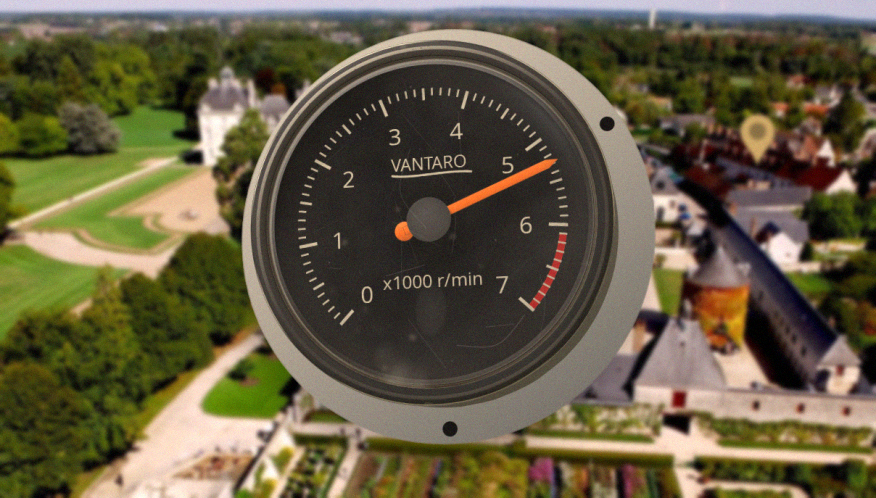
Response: 5300rpm
